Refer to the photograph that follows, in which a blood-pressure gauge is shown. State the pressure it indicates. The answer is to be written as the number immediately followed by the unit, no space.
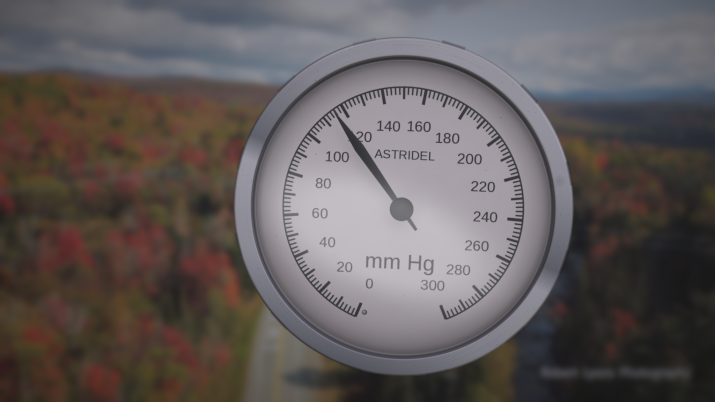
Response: 116mmHg
